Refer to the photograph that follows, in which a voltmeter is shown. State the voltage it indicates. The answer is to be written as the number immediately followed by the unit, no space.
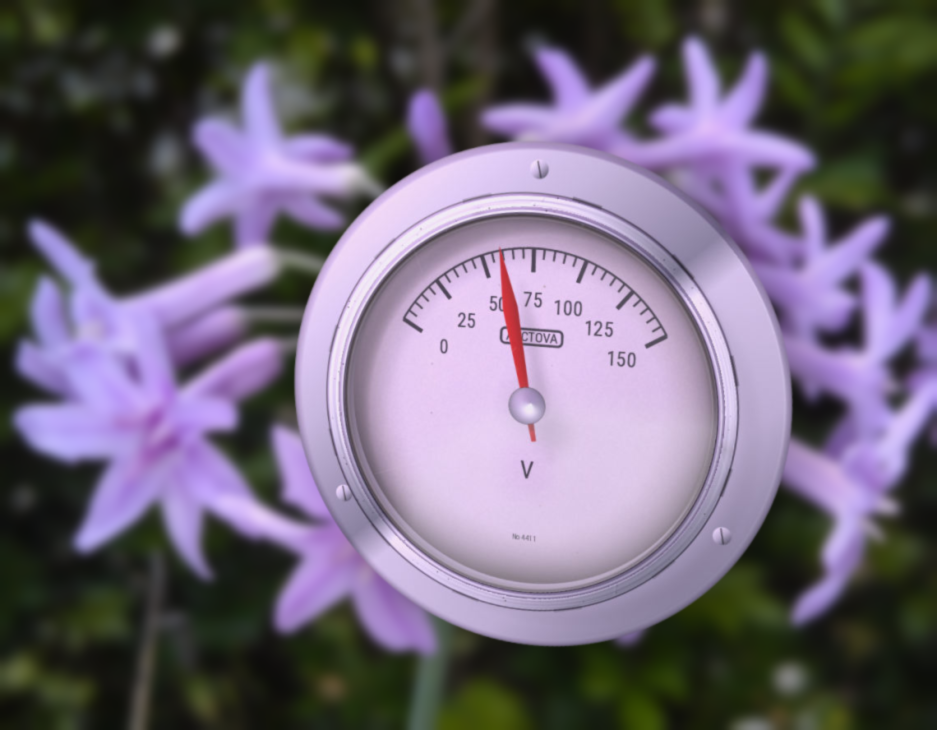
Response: 60V
